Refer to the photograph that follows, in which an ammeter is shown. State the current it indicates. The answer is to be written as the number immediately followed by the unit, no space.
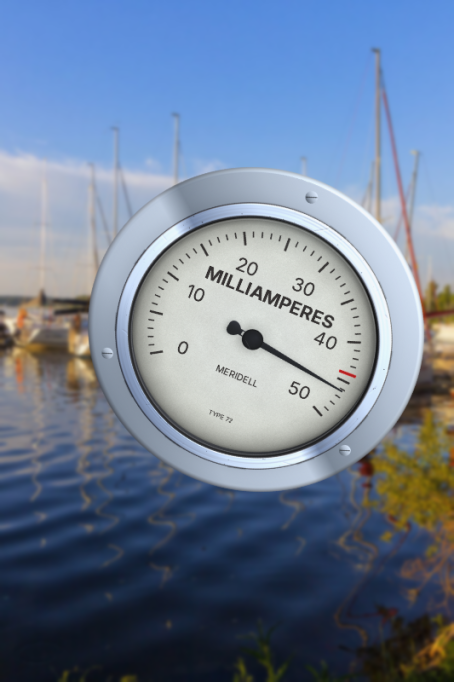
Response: 46mA
